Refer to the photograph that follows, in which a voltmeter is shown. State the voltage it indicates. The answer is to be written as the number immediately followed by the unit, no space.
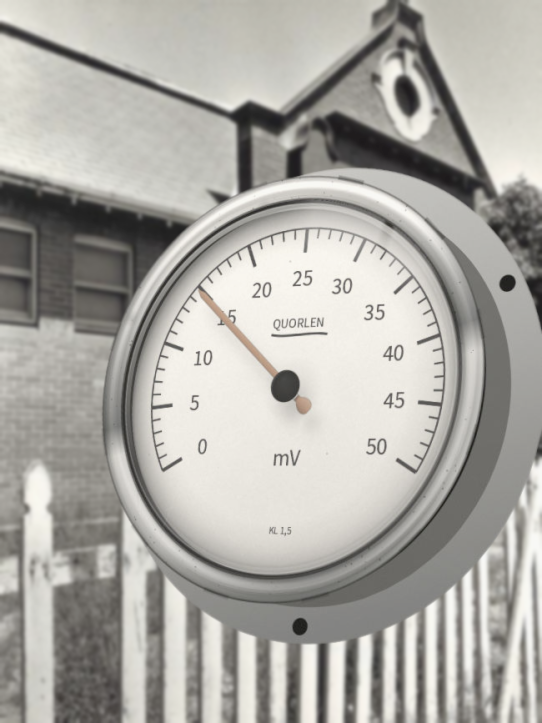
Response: 15mV
